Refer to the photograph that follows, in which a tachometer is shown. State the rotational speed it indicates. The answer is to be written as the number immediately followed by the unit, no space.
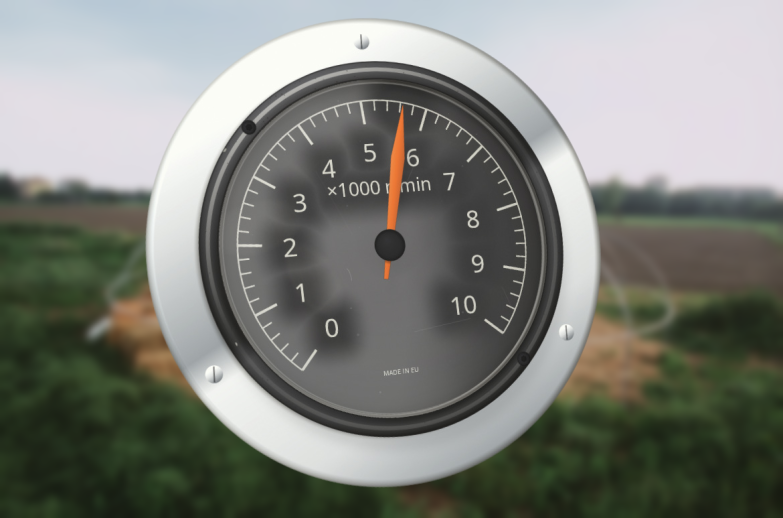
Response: 5600rpm
